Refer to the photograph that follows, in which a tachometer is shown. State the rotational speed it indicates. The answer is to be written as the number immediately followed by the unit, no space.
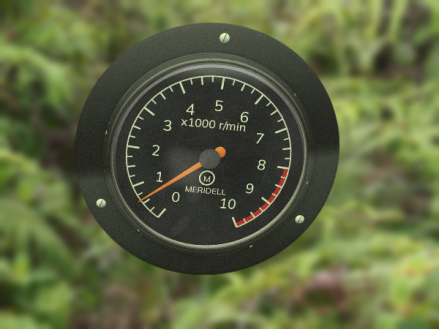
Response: 625rpm
